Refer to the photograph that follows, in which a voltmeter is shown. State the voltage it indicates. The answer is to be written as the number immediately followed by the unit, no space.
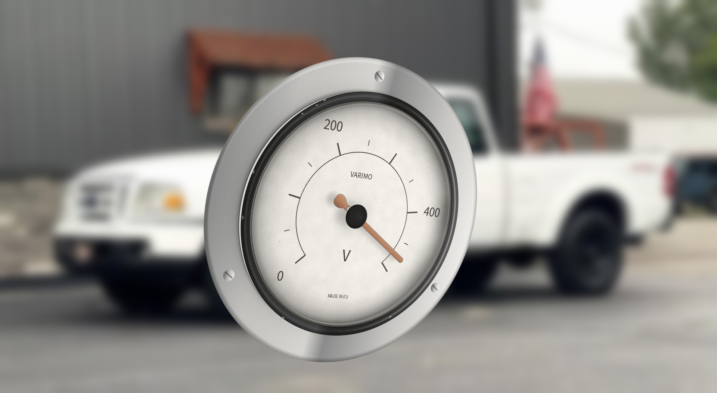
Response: 475V
